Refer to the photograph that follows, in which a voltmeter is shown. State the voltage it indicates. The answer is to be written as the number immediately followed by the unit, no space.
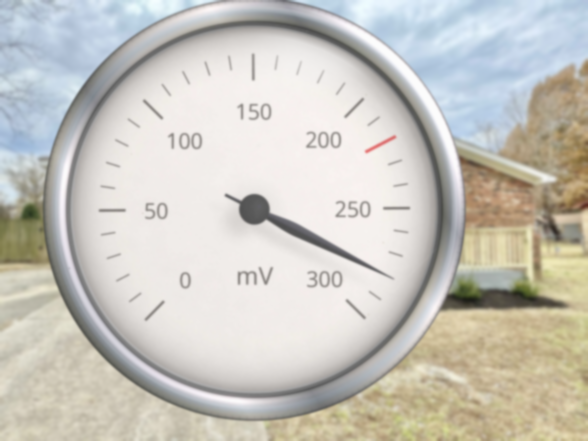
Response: 280mV
